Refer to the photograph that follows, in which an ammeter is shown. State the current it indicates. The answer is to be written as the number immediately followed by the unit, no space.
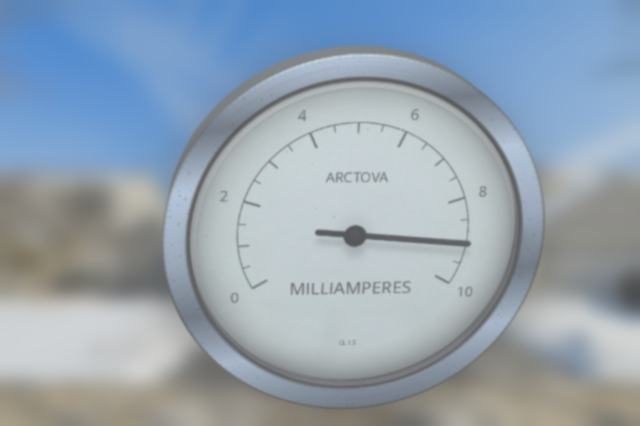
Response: 9mA
